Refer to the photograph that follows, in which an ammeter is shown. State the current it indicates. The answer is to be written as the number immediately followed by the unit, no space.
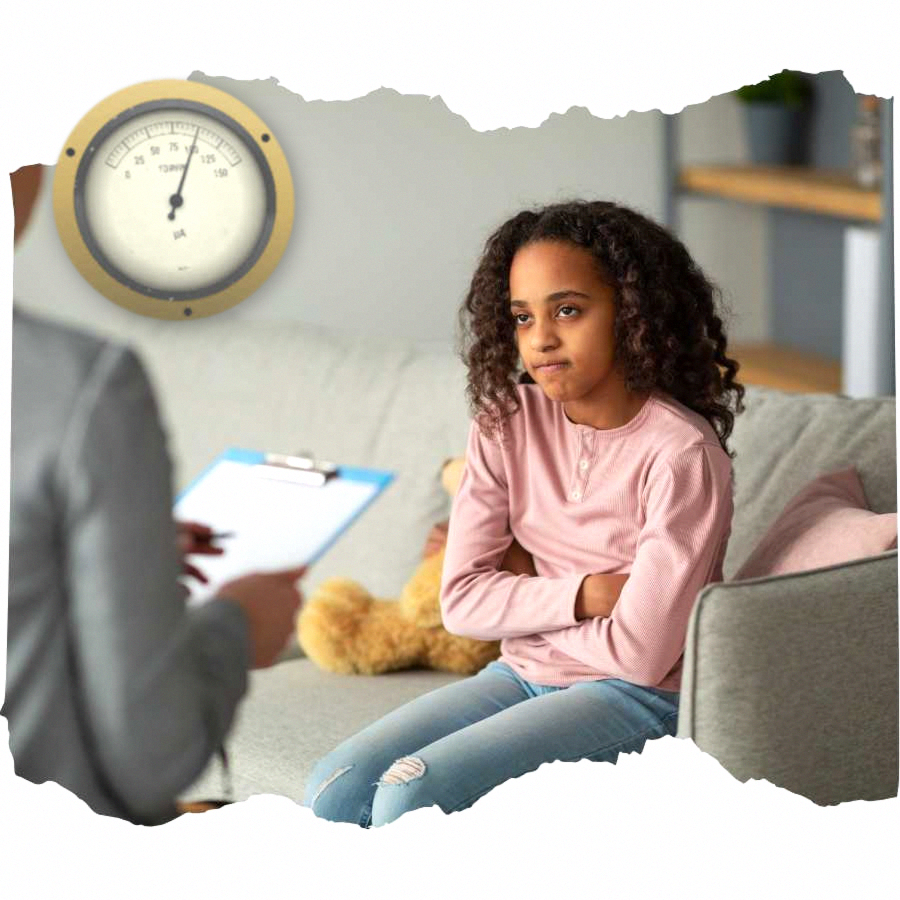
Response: 100µA
